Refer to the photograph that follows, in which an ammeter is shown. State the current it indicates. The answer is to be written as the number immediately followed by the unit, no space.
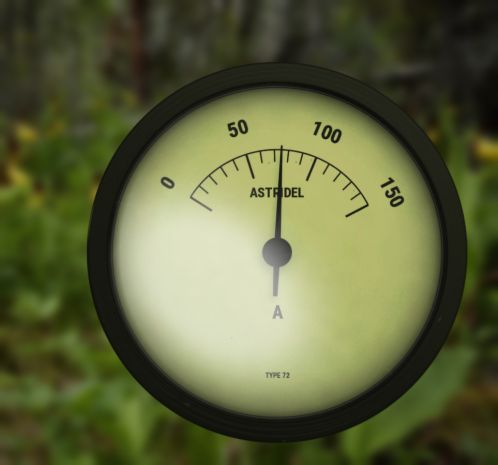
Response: 75A
